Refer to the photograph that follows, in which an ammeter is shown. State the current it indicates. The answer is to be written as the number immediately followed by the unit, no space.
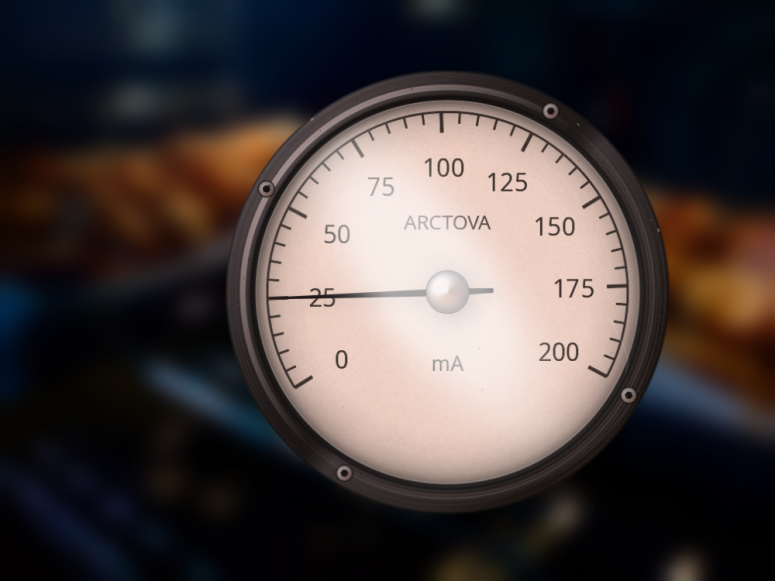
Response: 25mA
